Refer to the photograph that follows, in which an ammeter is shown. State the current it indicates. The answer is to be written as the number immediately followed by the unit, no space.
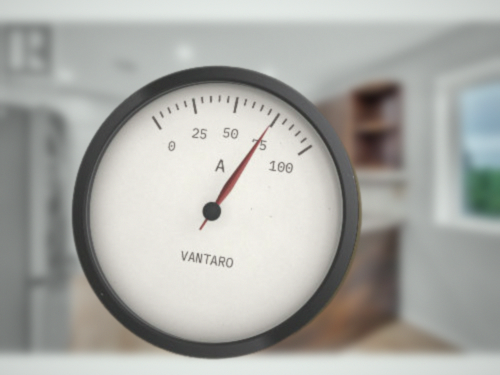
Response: 75A
